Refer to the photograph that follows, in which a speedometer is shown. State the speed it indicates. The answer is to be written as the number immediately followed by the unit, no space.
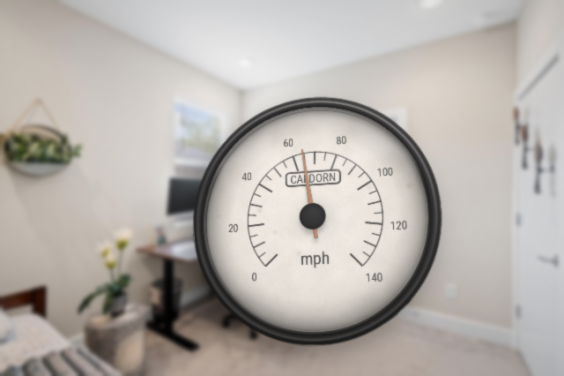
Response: 65mph
